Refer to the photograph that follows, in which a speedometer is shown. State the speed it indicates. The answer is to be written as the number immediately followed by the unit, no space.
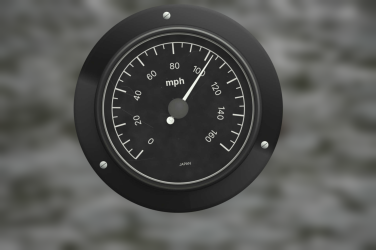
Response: 102.5mph
